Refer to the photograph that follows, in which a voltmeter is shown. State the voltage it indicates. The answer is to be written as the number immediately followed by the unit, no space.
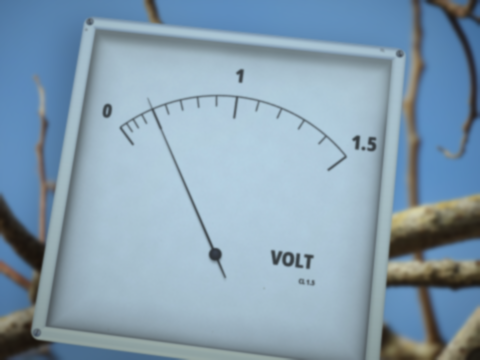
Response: 0.5V
